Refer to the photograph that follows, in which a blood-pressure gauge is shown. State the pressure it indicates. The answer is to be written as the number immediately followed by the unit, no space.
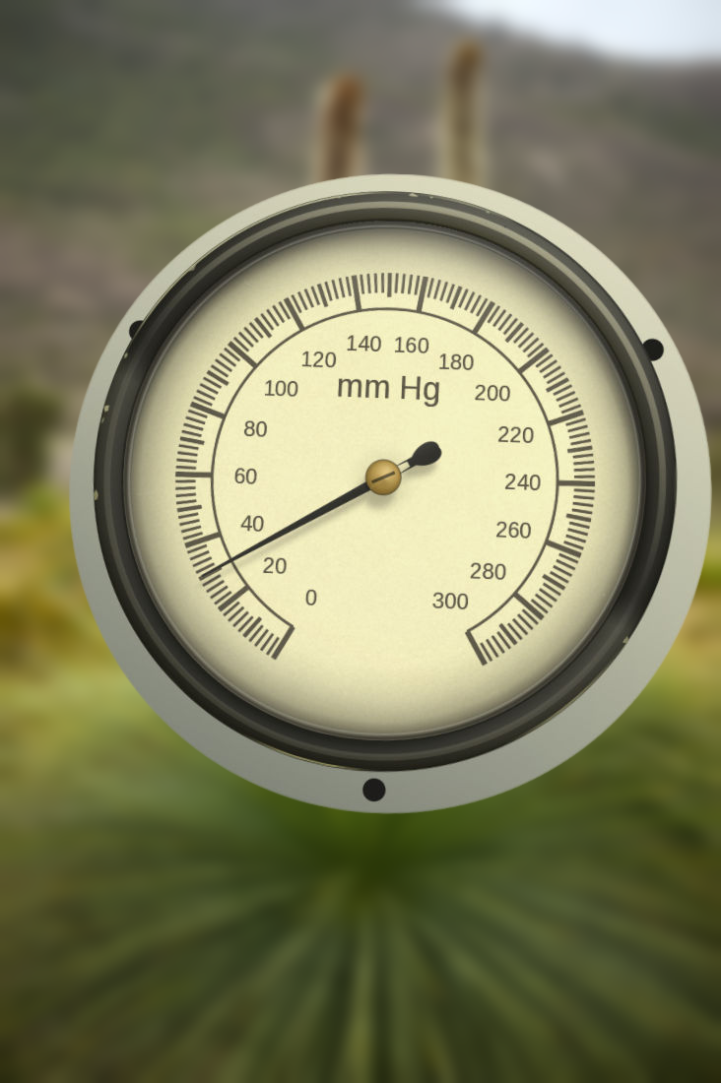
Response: 30mmHg
